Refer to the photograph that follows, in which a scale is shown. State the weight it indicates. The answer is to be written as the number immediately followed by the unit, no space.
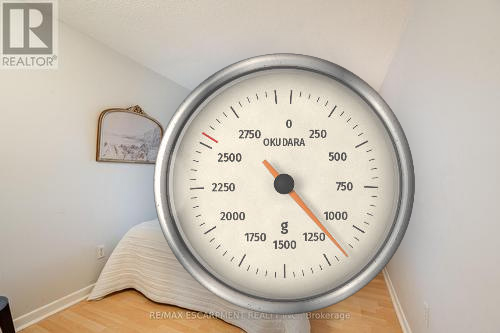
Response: 1150g
